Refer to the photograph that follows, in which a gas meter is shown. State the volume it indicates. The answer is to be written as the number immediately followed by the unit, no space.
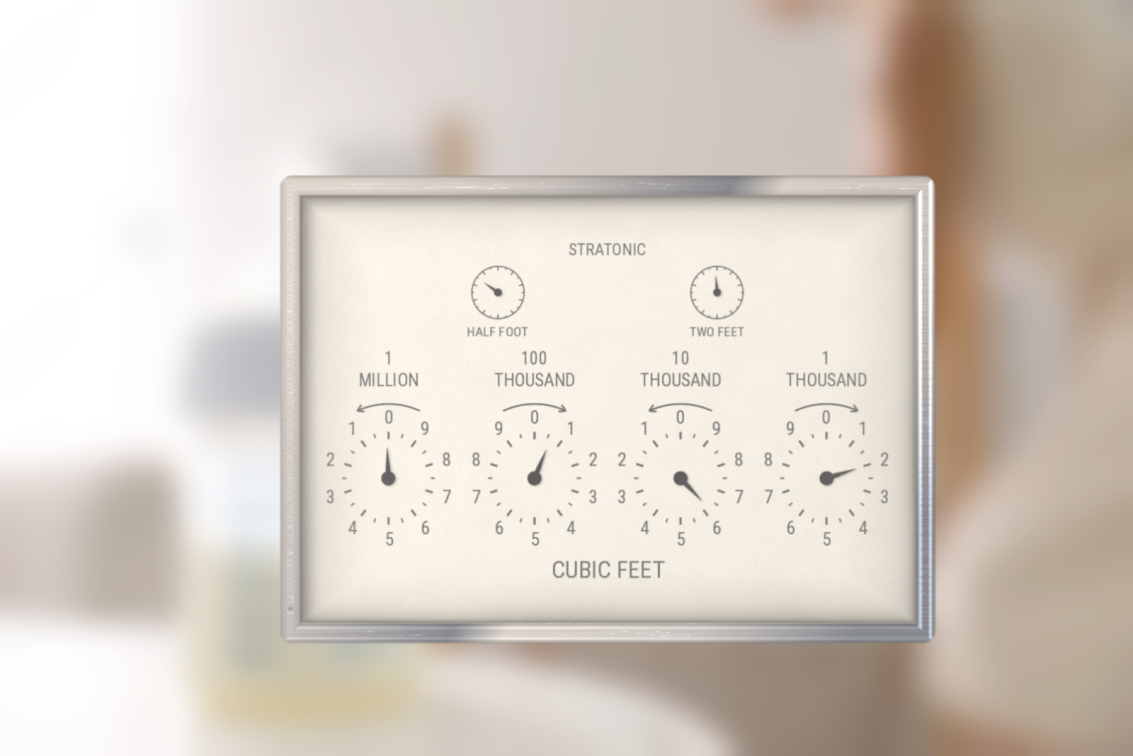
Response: 6200ft³
